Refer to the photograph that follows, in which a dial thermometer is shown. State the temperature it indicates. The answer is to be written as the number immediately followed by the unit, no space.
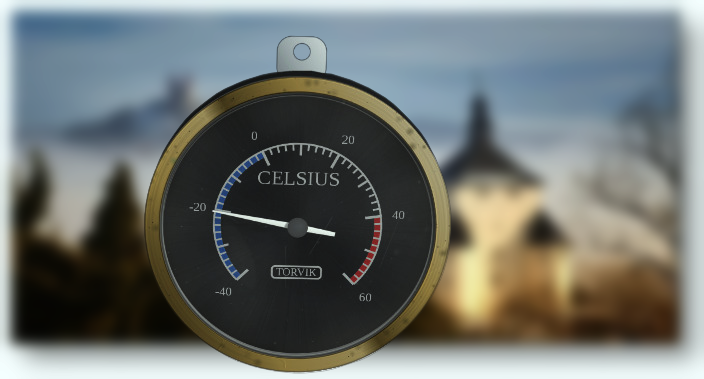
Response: -20°C
